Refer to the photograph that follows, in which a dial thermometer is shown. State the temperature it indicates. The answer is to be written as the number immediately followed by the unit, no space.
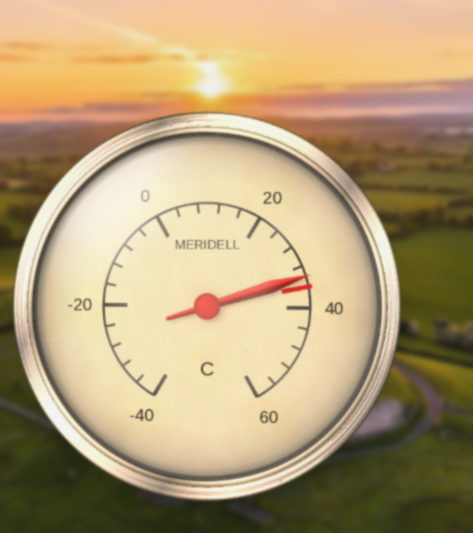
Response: 34°C
